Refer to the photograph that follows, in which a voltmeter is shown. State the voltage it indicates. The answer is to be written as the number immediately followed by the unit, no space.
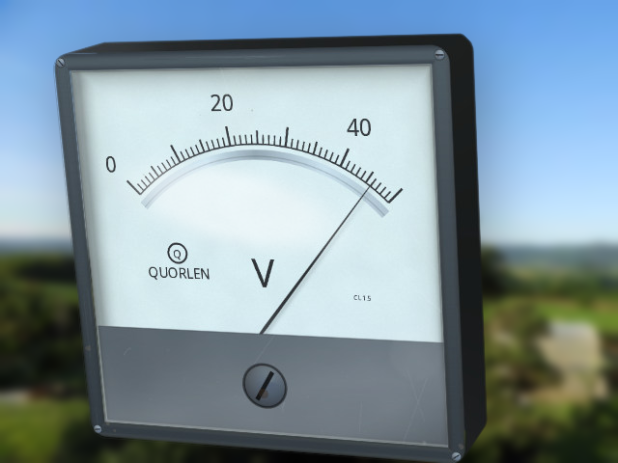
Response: 46V
